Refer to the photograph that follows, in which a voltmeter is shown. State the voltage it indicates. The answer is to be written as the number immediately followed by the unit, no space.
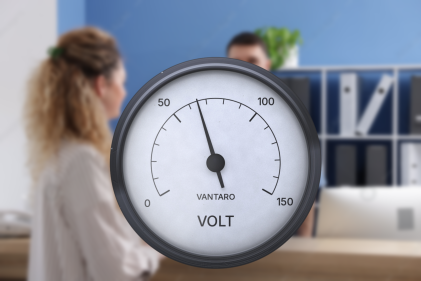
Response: 65V
